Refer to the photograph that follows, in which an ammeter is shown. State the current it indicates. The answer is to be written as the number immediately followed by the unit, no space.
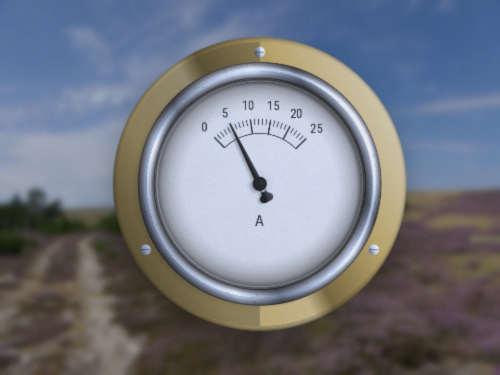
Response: 5A
